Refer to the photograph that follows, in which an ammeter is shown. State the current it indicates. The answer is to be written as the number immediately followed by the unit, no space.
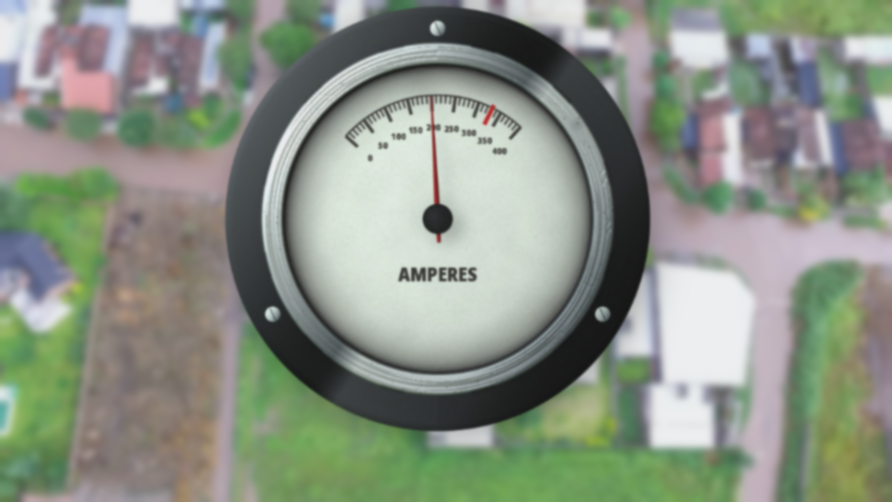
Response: 200A
